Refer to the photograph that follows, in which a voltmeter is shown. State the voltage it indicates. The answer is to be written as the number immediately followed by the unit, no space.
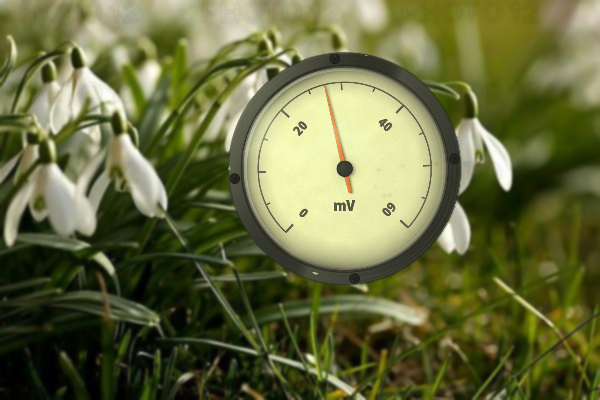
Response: 27.5mV
